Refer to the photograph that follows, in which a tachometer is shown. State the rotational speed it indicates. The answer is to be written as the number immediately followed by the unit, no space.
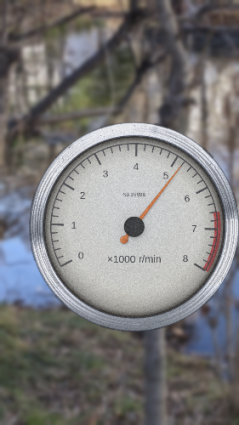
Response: 5200rpm
